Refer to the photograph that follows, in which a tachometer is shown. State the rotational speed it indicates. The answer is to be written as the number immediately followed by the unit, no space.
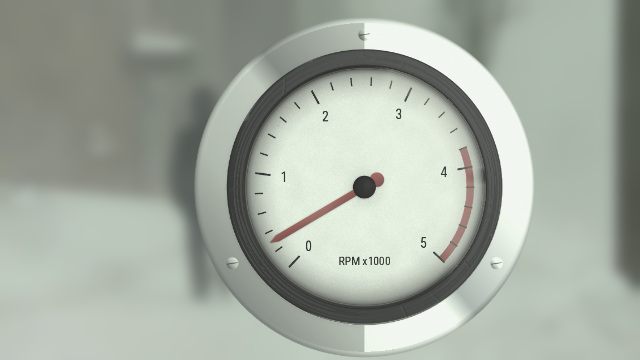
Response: 300rpm
